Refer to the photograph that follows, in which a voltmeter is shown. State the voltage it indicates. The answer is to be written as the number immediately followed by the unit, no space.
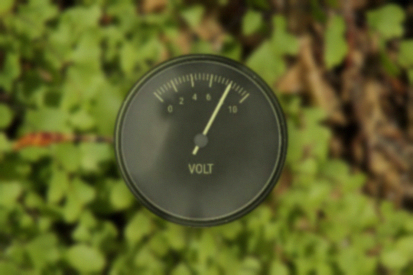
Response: 8V
